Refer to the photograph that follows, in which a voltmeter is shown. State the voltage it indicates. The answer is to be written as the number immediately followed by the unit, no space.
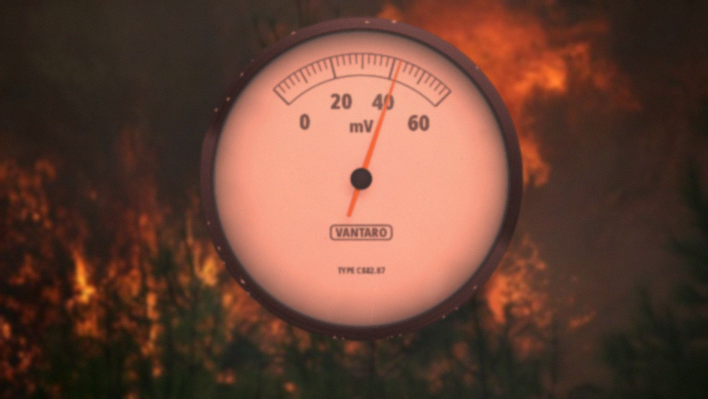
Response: 42mV
